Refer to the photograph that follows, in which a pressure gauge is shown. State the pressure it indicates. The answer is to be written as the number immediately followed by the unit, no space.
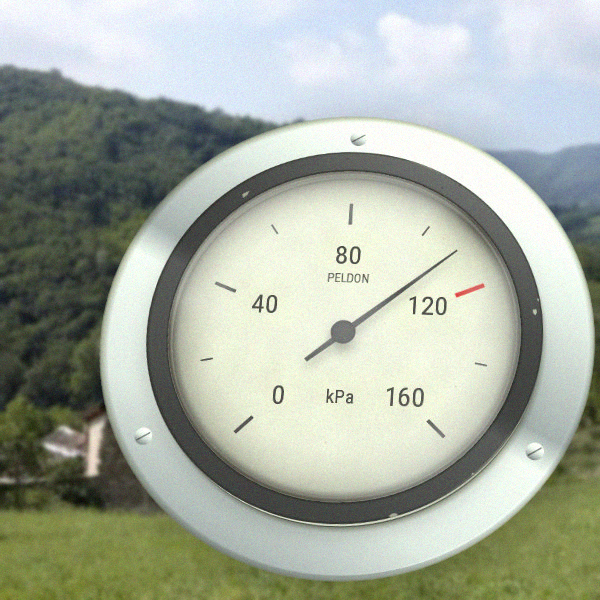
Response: 110kPa
